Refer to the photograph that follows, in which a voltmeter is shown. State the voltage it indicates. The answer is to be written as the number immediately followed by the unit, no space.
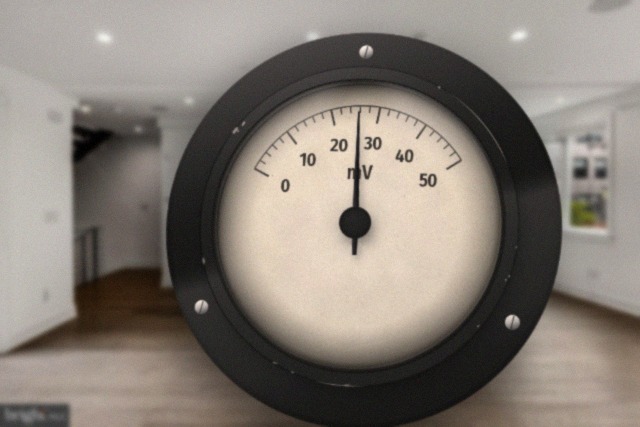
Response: 26mV
